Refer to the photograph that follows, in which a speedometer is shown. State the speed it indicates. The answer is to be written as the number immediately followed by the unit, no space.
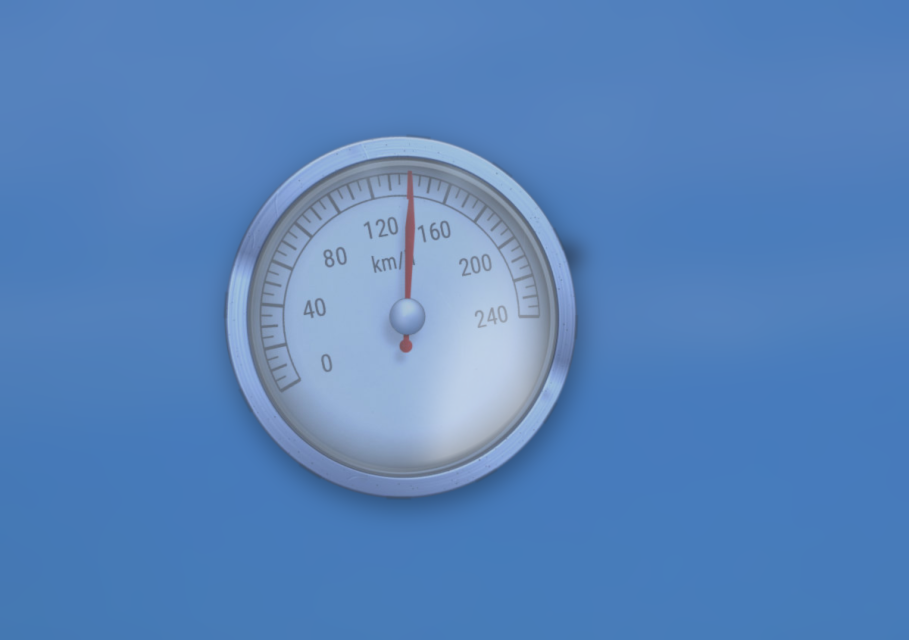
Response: 140km/h
